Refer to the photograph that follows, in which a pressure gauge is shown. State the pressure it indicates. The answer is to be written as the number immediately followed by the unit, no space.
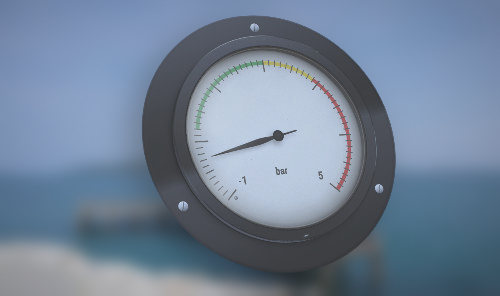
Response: -0.3bar
